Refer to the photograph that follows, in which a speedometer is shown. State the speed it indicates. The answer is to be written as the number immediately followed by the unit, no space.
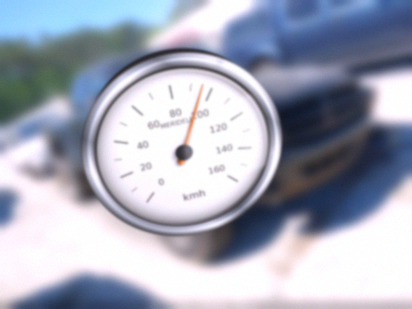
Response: 95km/h
